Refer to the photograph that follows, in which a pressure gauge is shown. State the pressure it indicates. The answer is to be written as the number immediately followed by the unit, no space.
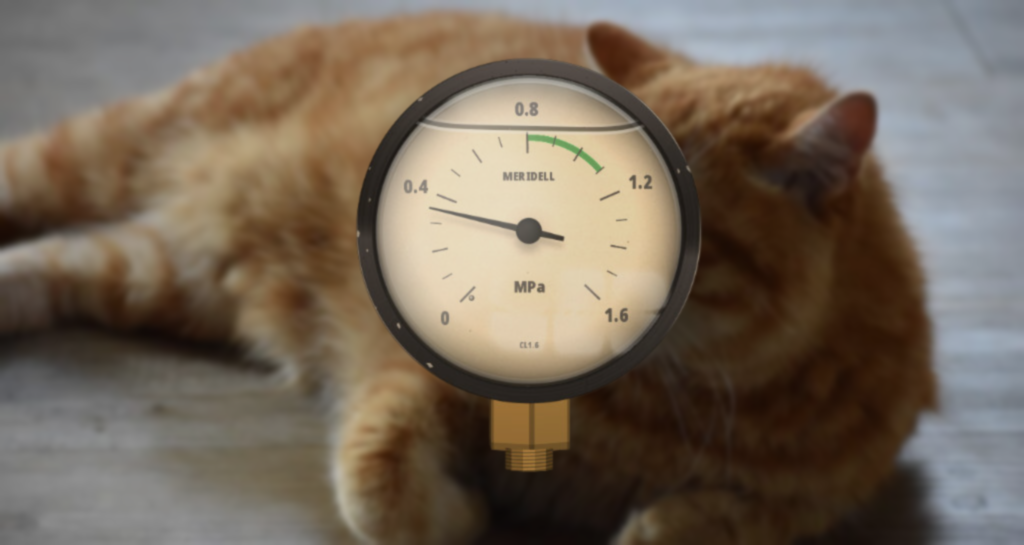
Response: 0.35MPa
